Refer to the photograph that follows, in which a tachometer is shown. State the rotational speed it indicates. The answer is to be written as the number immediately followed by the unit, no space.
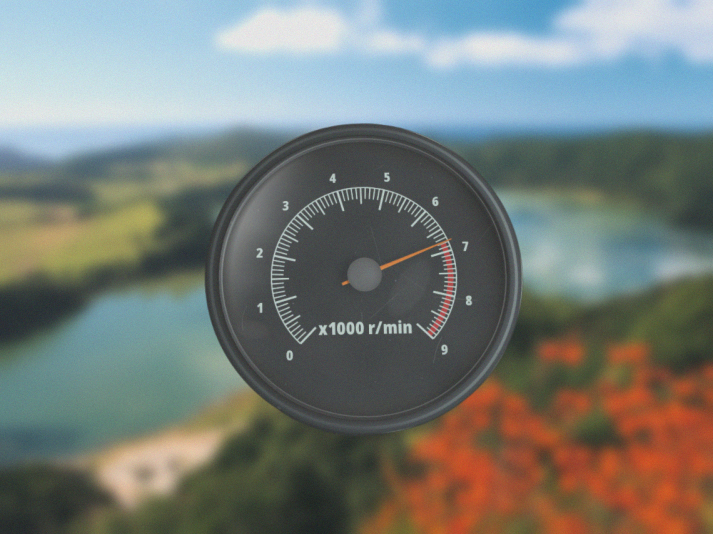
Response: 6800rpm
